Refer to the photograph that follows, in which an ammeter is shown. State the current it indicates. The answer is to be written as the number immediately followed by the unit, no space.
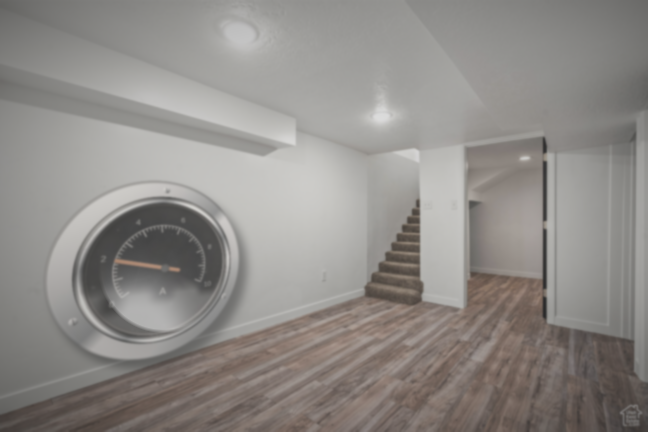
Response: 2A
